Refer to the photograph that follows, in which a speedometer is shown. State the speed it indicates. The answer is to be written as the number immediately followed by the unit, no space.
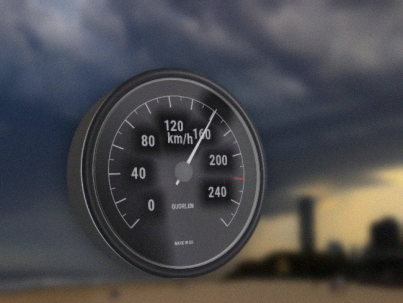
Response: 160km/h
